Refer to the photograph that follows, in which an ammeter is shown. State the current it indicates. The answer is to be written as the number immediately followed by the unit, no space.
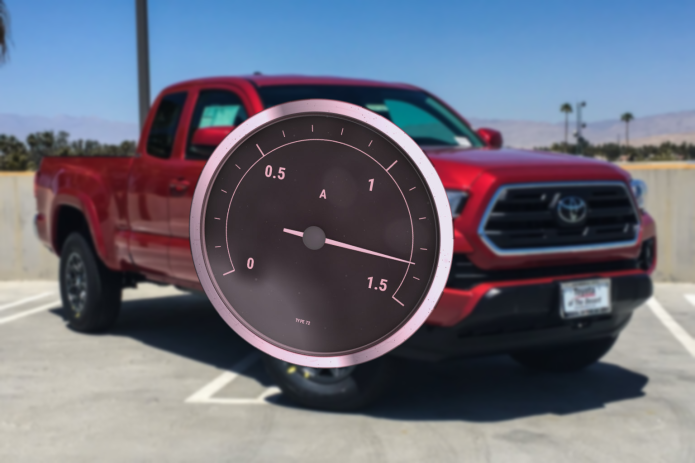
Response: 1.35A
